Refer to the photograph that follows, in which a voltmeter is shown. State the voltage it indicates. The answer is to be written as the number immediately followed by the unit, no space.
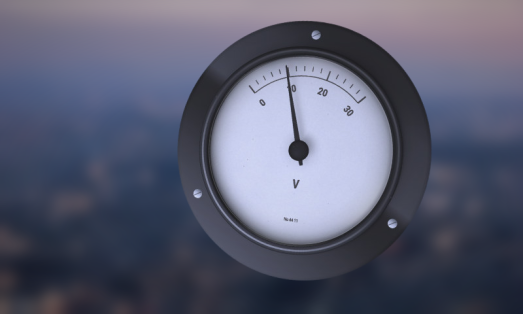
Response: 10V
